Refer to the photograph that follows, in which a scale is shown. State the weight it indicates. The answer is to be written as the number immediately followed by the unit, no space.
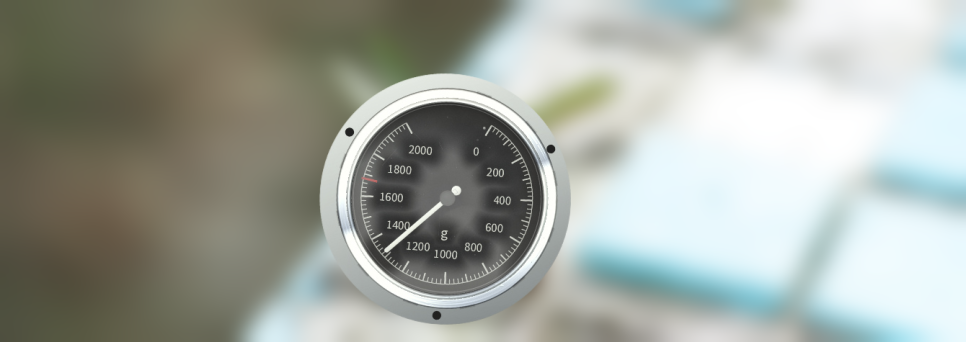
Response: 1320g
